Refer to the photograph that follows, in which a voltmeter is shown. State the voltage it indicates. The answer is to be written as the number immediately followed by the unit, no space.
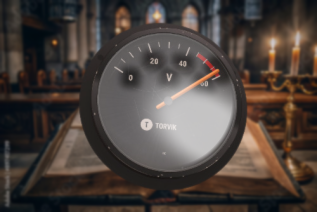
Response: 57.5V
